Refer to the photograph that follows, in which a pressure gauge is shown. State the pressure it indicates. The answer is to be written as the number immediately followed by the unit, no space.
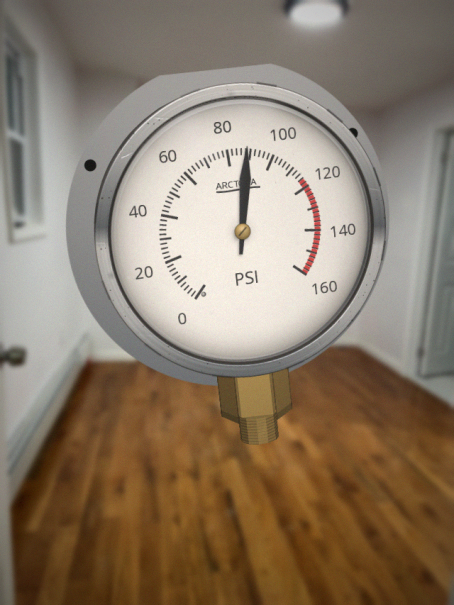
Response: 88psi
